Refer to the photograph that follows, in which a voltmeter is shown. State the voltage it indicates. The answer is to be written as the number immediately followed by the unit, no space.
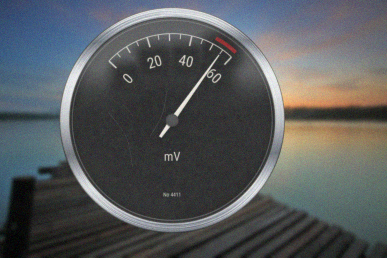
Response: 55mV
